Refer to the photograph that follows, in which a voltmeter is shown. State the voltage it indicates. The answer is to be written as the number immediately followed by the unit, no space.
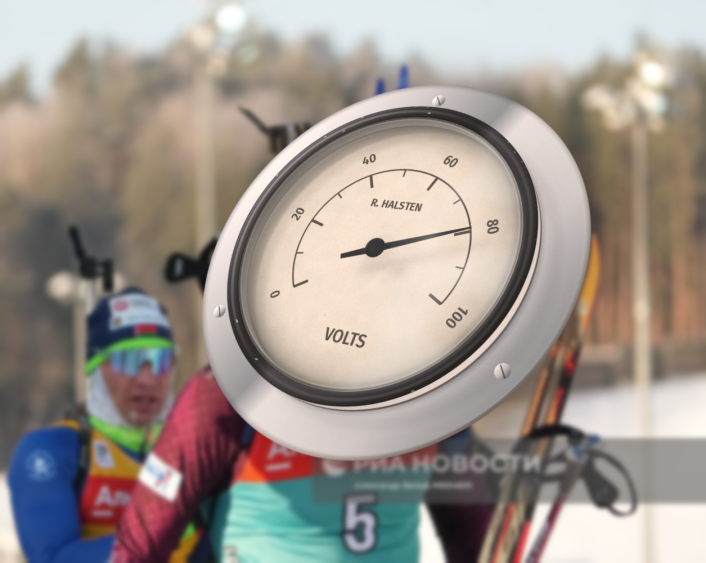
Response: 80V
